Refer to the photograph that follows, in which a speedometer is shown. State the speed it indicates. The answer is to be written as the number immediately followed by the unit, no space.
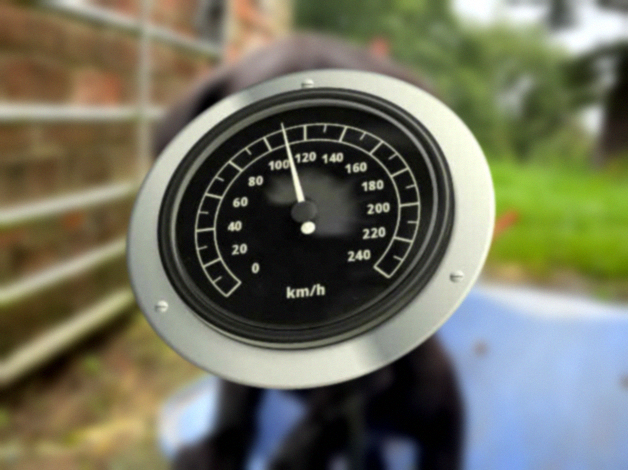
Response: 110km/h
